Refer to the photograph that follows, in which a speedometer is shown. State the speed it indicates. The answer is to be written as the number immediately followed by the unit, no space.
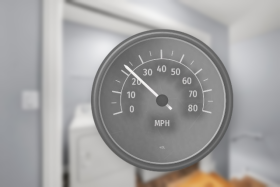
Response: 22.5mph
